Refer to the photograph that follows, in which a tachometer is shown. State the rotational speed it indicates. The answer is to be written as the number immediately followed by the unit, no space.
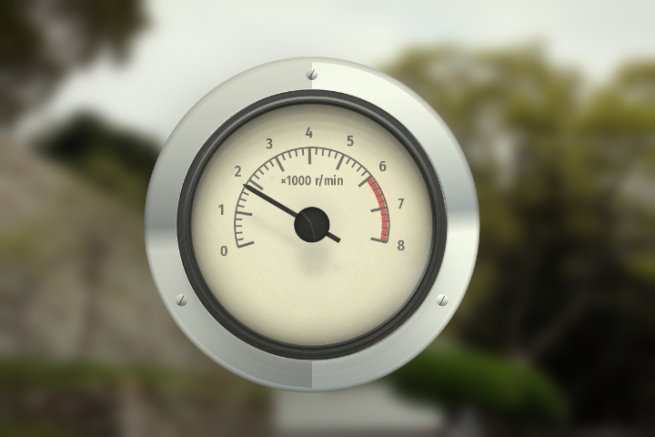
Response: 1800rpm
